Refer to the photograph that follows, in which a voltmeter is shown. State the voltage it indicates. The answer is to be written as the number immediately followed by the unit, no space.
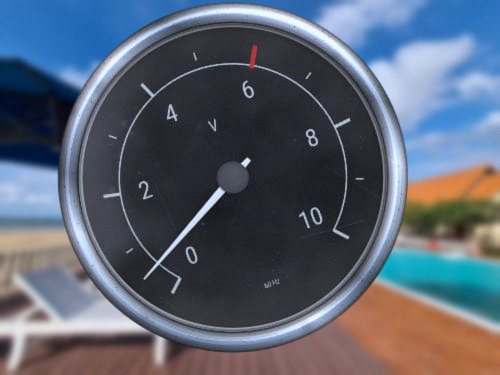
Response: 0.5V
